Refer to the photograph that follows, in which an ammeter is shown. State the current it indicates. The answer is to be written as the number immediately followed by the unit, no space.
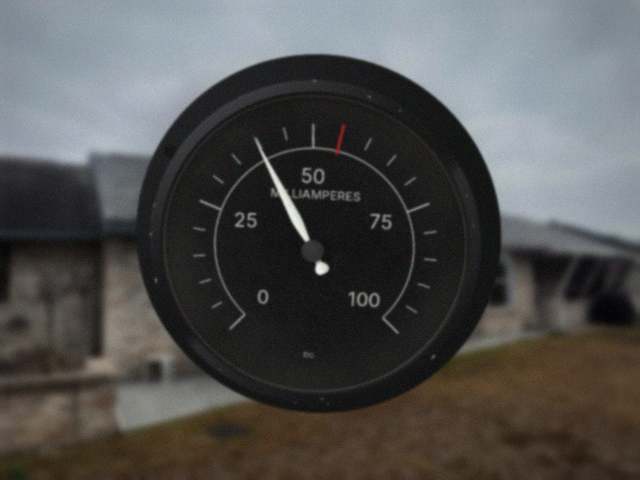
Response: 40mA
